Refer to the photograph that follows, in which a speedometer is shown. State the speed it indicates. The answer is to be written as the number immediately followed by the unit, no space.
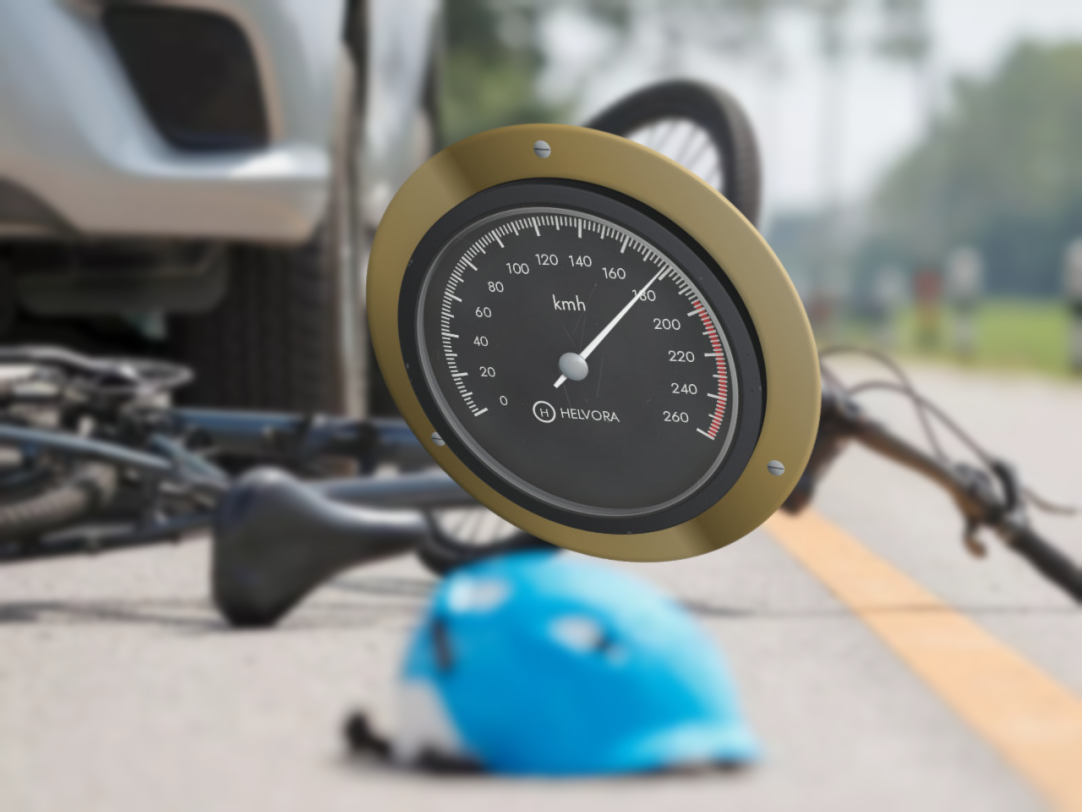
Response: 178km/h
